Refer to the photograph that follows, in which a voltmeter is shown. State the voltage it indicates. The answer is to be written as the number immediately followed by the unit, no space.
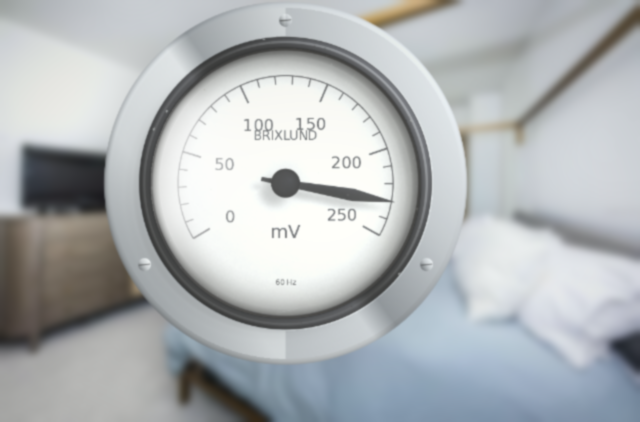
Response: 230mV
